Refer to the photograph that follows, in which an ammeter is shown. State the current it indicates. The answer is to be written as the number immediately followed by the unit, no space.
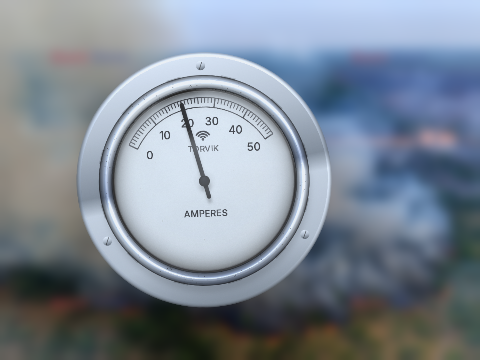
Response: 20A
